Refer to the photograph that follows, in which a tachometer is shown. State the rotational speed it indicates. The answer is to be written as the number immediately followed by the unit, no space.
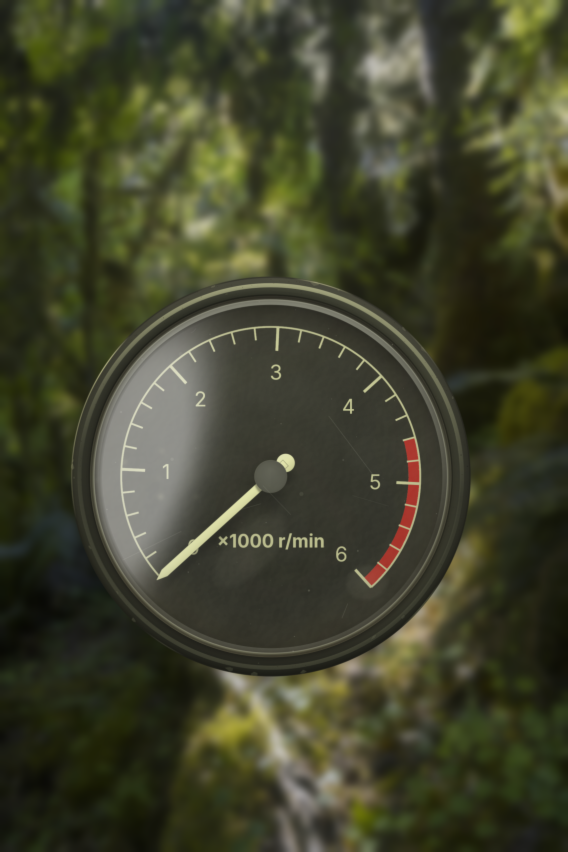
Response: 0rpm
